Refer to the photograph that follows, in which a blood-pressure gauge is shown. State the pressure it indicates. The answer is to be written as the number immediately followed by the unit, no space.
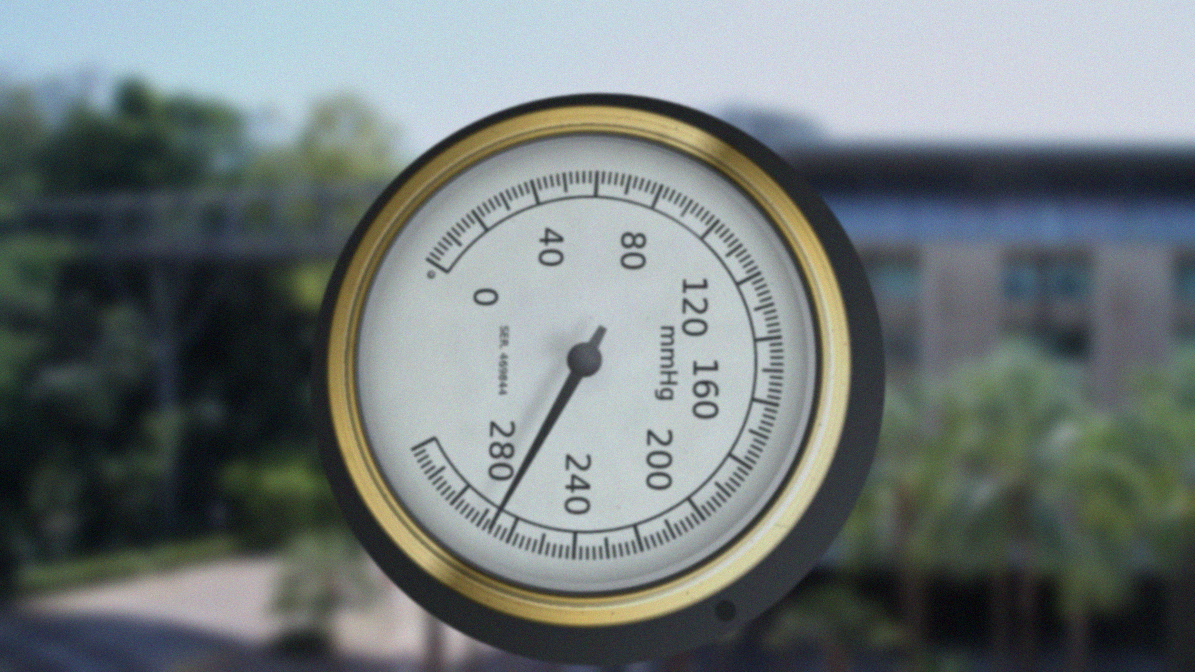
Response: 266mmHg
